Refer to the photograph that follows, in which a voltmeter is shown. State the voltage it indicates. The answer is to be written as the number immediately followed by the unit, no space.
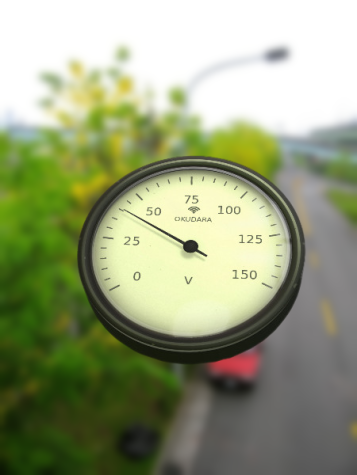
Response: 40V
